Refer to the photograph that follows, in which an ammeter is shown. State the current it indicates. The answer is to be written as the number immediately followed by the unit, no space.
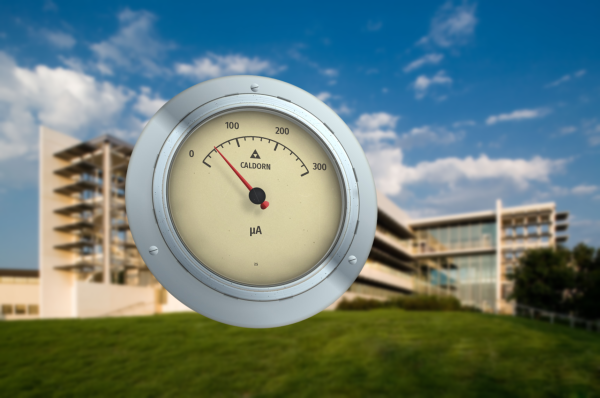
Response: 40µA
